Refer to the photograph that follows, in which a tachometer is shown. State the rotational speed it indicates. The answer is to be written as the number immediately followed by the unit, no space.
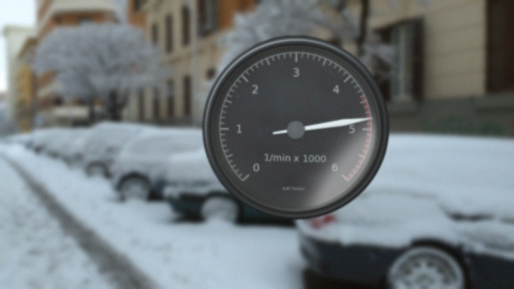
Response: 4800rpm
